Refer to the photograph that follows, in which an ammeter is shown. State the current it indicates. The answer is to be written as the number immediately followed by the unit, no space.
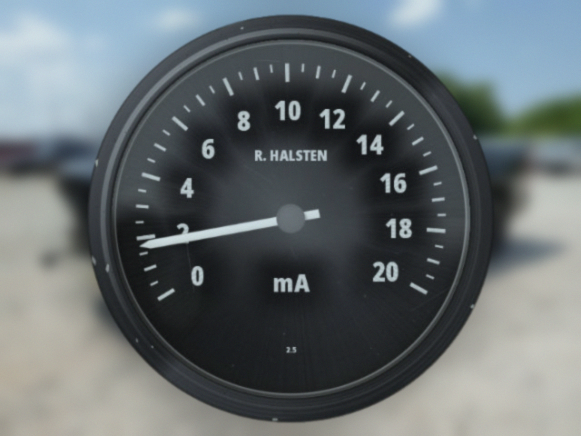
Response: 1.75mA
